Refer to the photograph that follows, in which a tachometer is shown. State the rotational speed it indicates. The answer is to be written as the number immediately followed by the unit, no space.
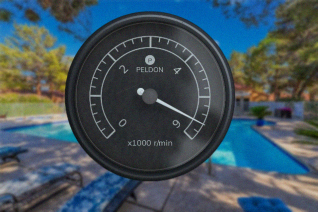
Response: 5600rpm
